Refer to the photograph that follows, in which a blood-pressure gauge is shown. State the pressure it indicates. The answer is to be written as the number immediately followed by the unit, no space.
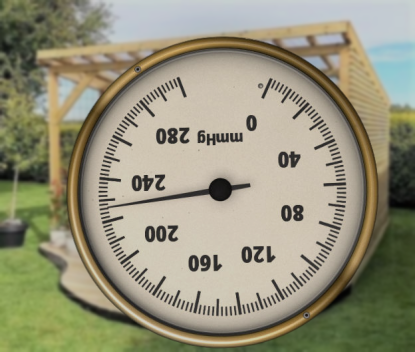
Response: 226mmHg
